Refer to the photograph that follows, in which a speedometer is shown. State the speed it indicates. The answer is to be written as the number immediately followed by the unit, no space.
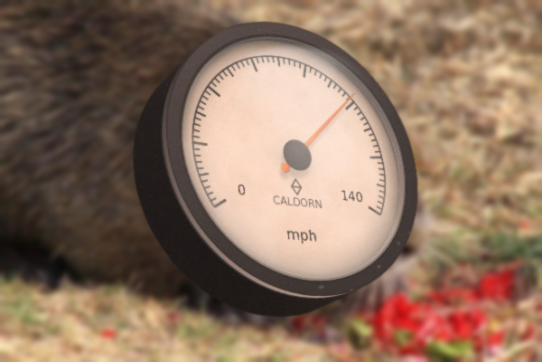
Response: 98mph
